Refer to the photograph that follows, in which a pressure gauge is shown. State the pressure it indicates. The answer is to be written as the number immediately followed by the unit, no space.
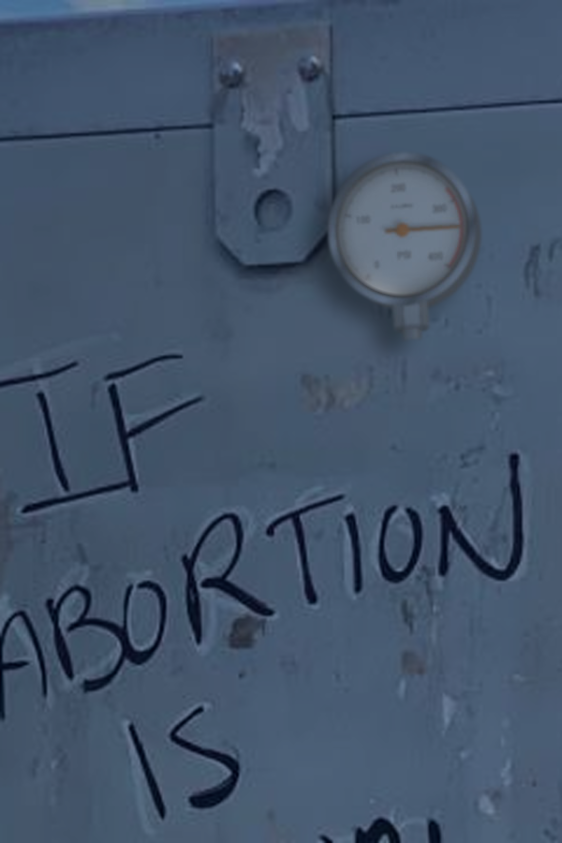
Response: 340psi
